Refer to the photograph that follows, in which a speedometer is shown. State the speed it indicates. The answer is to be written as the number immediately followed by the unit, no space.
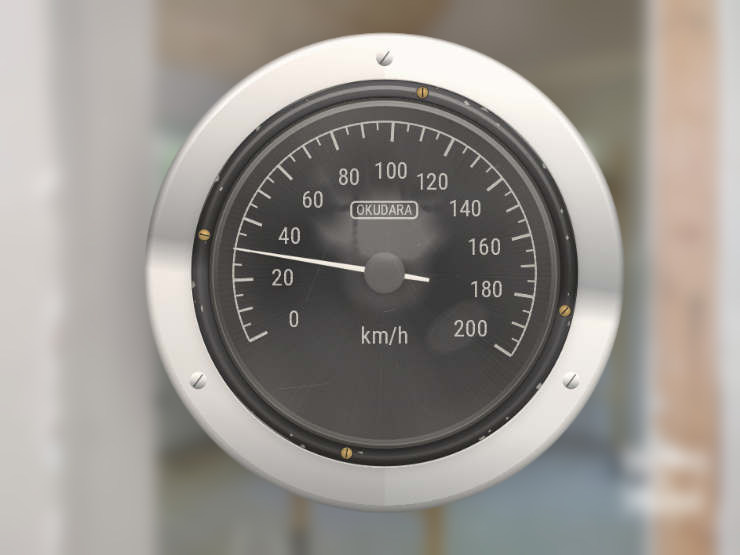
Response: 30km/h
